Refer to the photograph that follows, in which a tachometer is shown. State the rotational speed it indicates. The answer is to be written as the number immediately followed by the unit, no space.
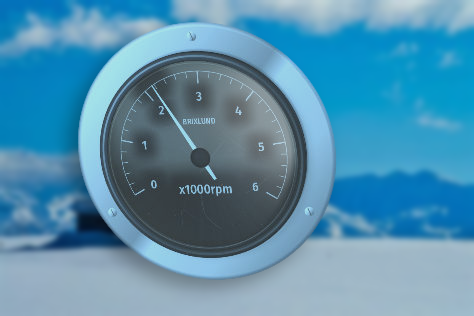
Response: 2200rpm
